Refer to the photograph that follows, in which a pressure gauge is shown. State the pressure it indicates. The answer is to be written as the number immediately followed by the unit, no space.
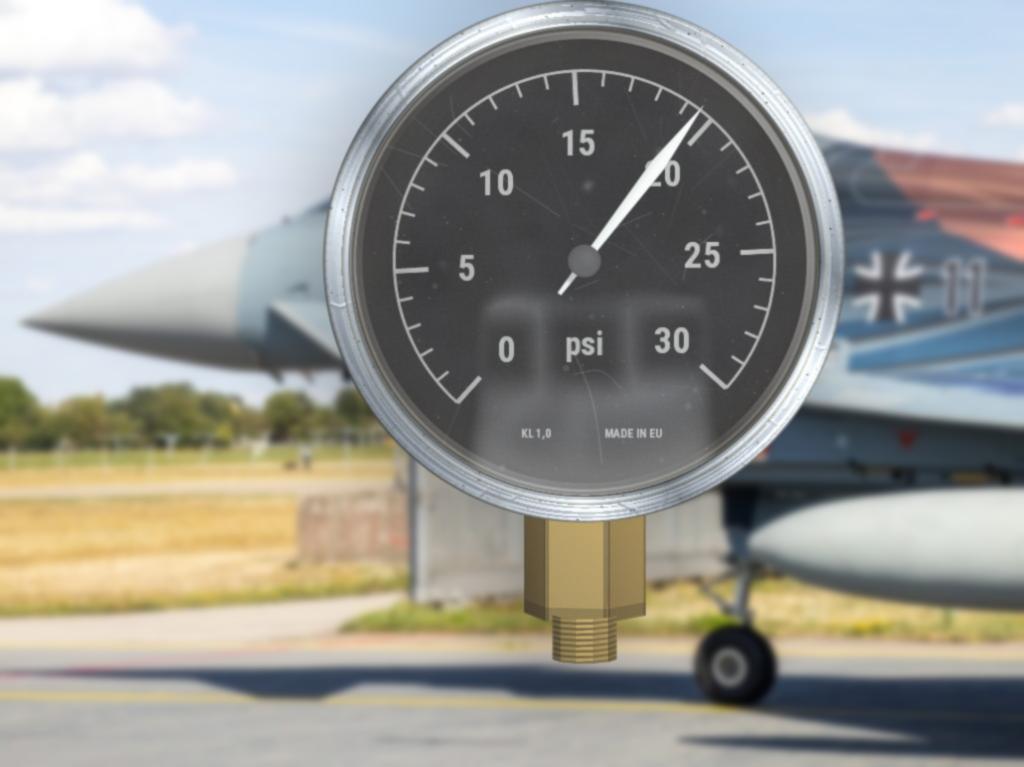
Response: 19.5psi
